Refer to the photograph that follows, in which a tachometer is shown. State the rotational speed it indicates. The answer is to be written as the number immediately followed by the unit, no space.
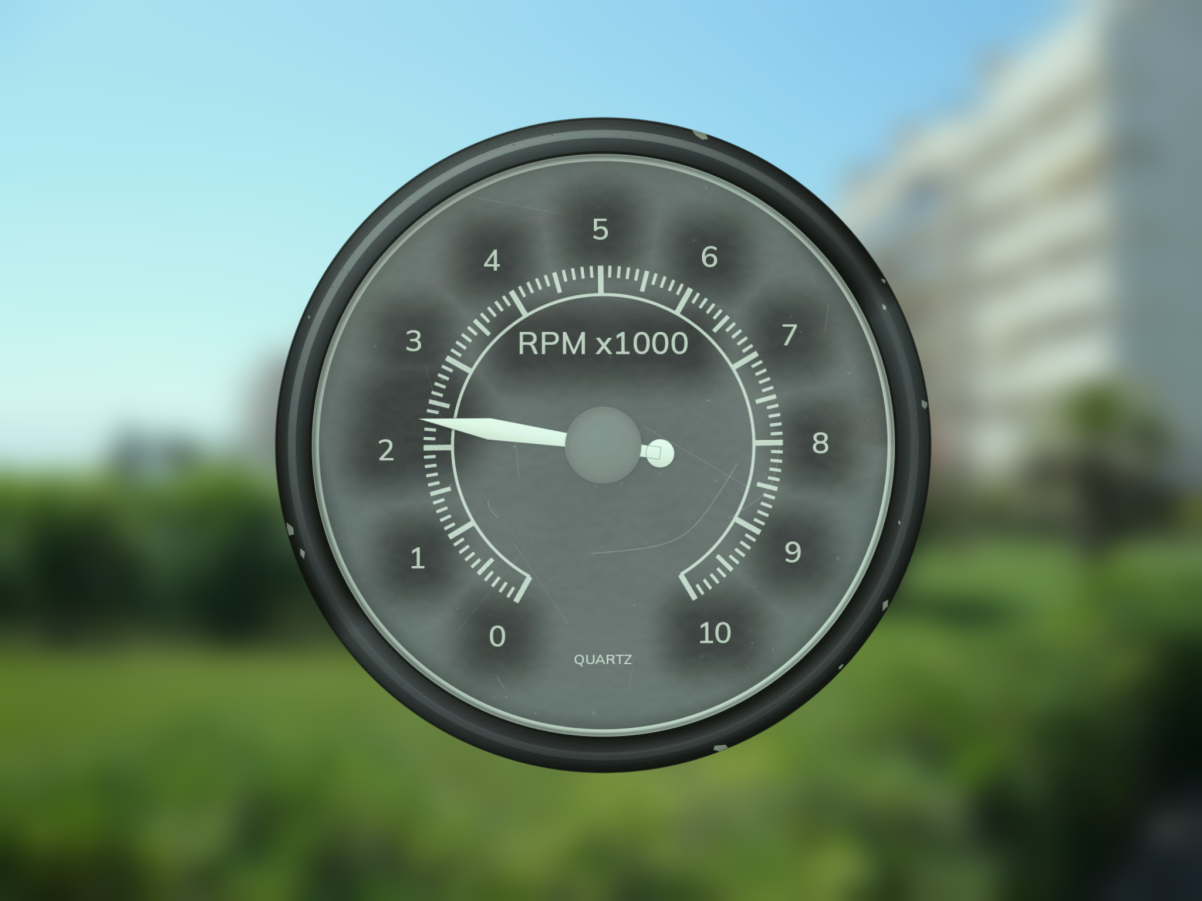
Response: 2300rpm
